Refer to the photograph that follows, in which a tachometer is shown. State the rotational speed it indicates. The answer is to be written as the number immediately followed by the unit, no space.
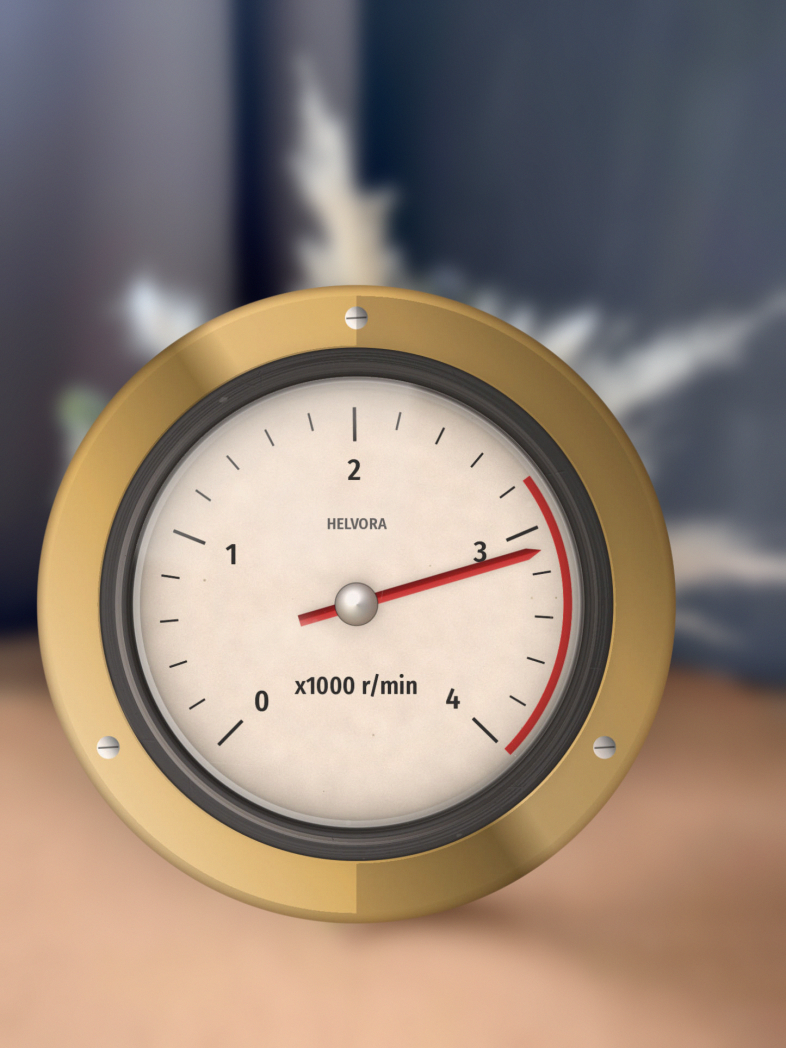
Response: 3100rpm
